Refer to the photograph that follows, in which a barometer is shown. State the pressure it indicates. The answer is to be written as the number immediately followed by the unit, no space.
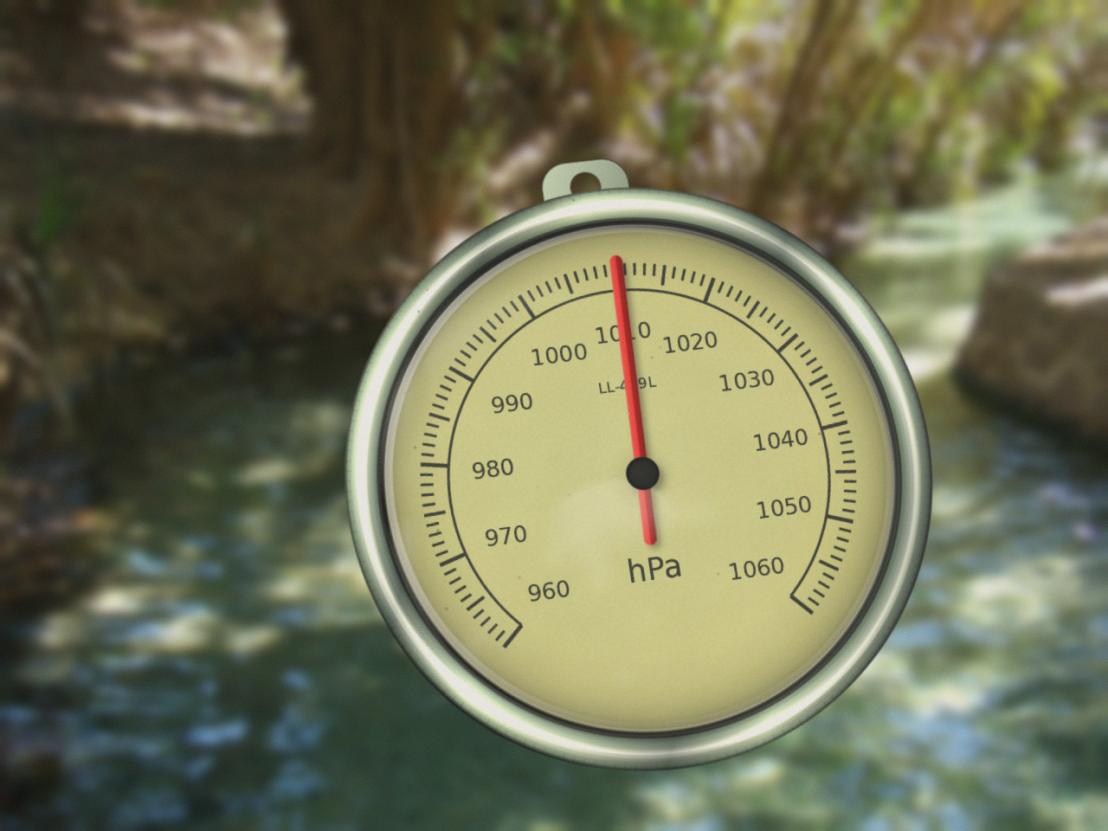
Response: 1010hPa
